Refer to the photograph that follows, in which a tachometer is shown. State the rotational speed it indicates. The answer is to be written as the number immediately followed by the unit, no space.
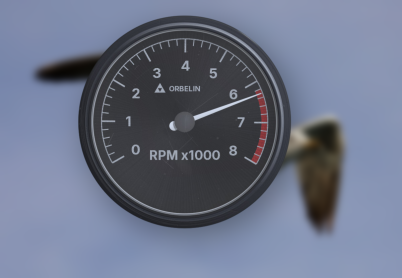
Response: 6300rpm
